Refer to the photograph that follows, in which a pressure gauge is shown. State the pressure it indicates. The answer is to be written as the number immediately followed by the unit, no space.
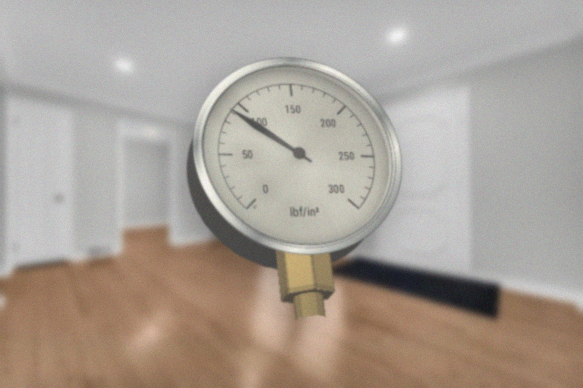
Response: 90psi
